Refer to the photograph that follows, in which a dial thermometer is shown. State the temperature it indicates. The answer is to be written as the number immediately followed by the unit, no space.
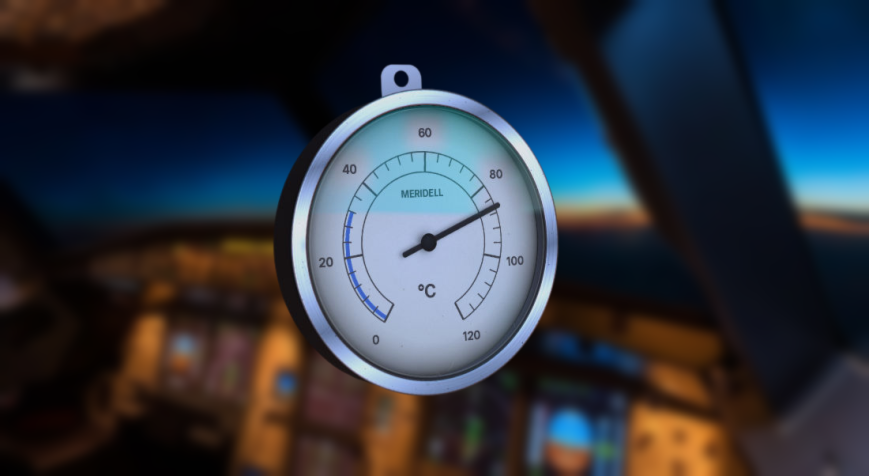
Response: 86°C
